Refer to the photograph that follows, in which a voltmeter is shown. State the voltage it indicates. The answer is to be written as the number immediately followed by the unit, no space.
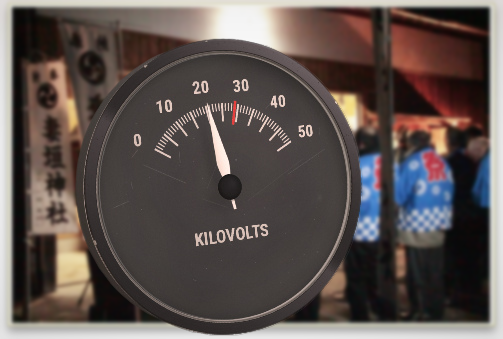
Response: 20kV
